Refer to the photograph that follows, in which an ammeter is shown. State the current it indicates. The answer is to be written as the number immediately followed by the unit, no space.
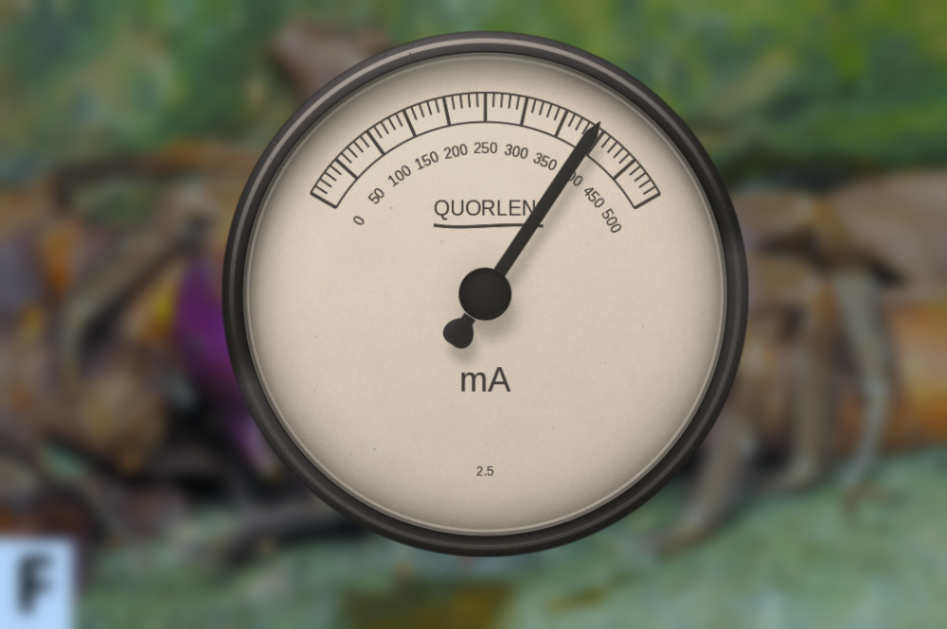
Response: 390mA
